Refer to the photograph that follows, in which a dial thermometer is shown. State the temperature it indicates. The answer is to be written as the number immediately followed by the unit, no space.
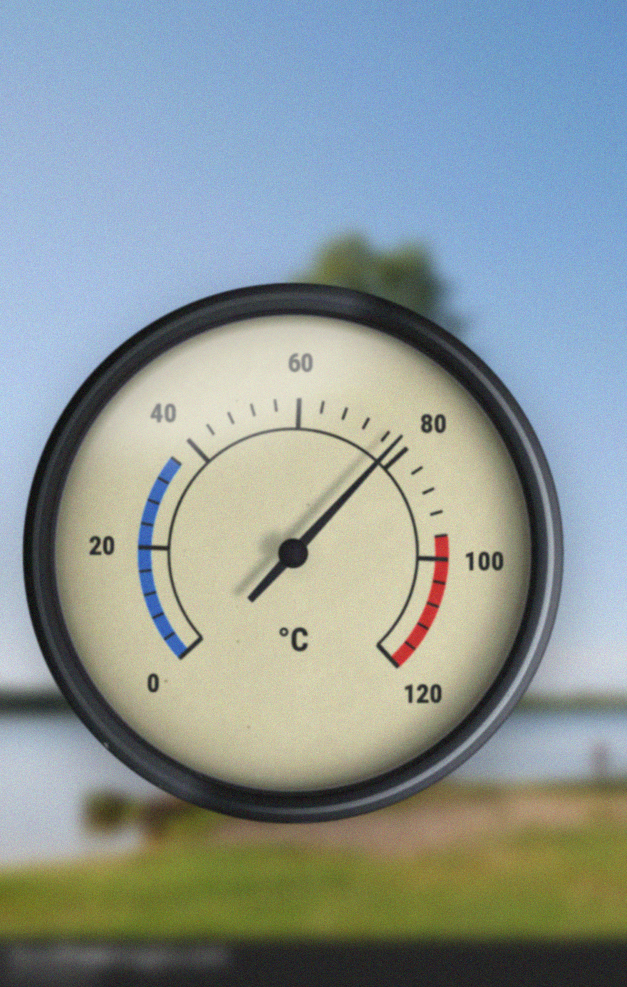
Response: 78°C
